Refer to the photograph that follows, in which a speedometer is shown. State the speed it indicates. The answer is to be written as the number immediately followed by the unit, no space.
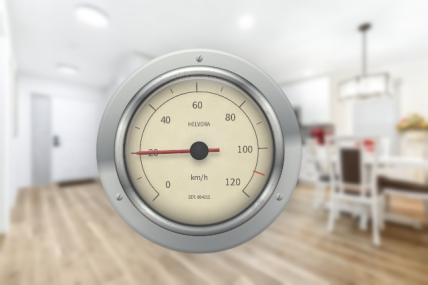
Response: 20km/h
